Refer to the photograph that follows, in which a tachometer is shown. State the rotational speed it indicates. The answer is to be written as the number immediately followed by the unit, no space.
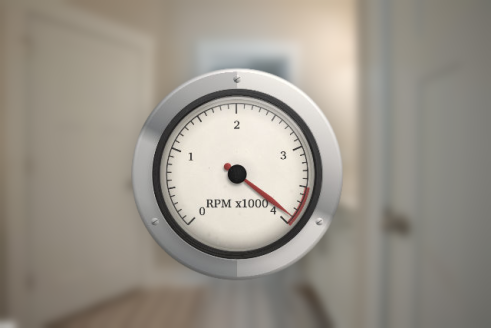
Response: 3900rpm
